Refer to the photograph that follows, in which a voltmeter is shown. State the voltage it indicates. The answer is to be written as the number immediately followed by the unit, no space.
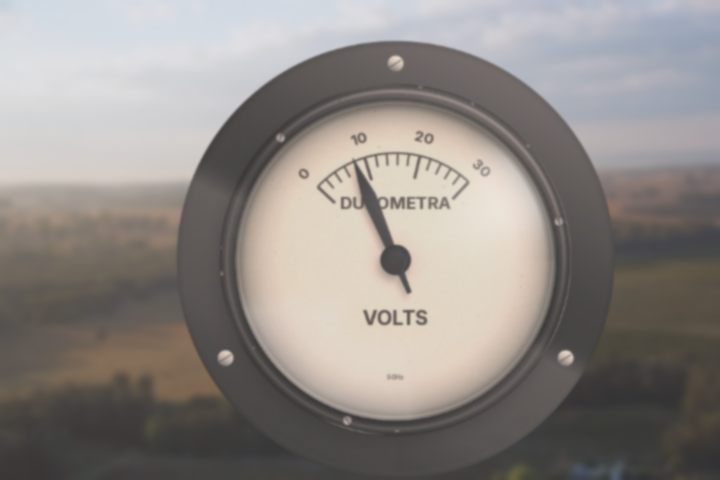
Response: 8V
